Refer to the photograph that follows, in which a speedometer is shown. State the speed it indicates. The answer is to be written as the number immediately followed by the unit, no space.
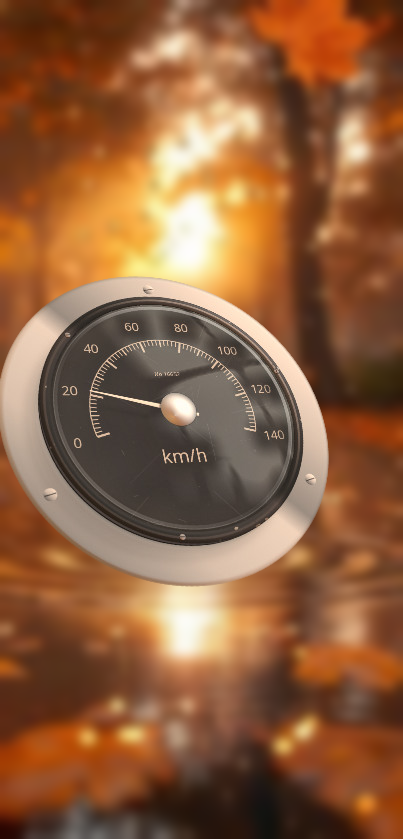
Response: 20km/h
